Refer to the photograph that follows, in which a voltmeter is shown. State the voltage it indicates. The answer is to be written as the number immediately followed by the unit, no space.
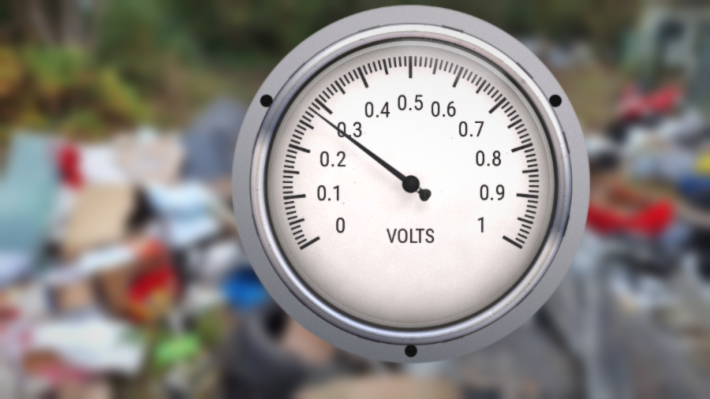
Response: 0.28V
